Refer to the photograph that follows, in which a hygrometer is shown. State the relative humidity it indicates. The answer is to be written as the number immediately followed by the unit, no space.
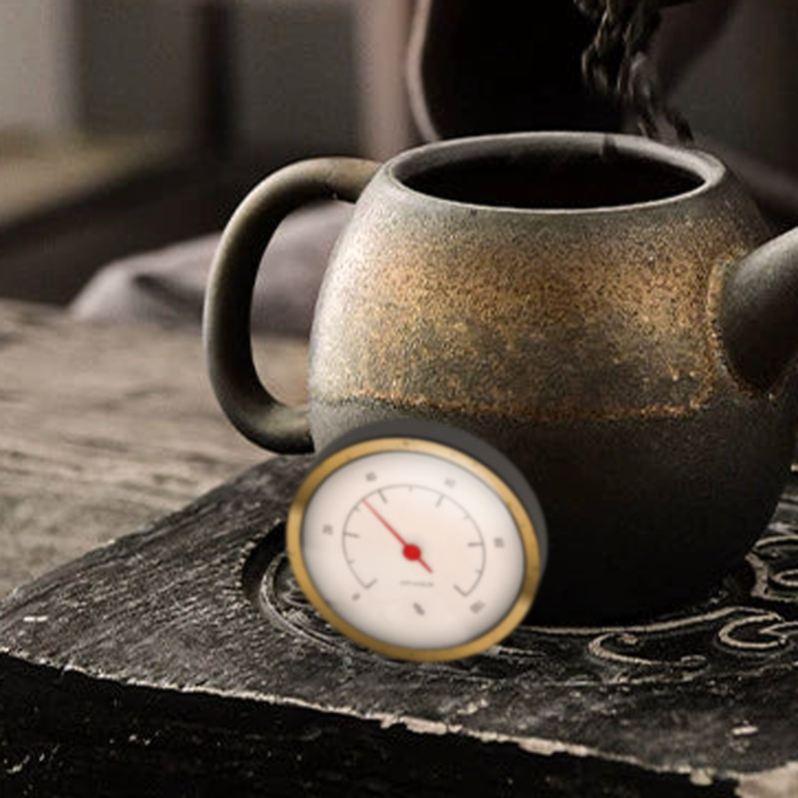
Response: 35%
